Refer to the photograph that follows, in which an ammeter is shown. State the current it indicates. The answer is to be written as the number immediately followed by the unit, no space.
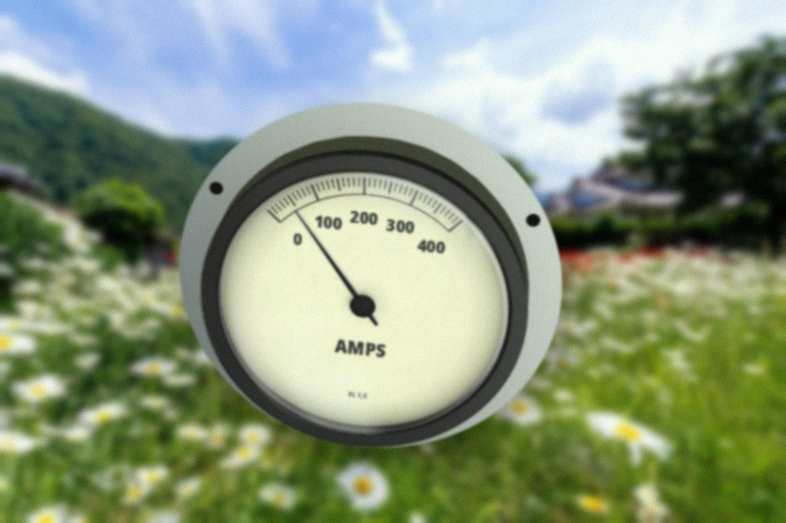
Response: 50A
